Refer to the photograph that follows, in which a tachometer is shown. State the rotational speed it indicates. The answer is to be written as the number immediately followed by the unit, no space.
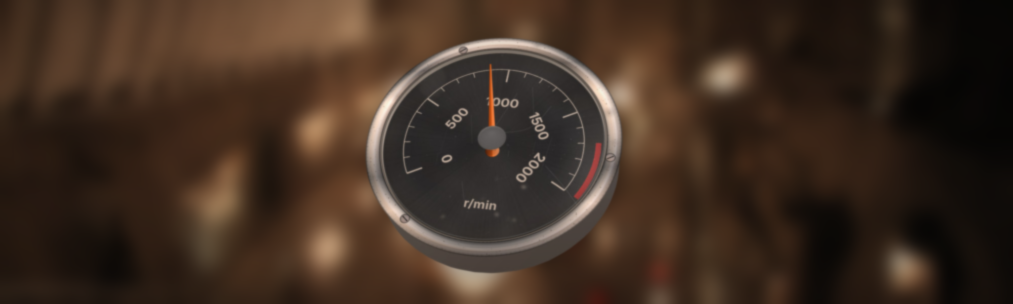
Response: 900rpm
